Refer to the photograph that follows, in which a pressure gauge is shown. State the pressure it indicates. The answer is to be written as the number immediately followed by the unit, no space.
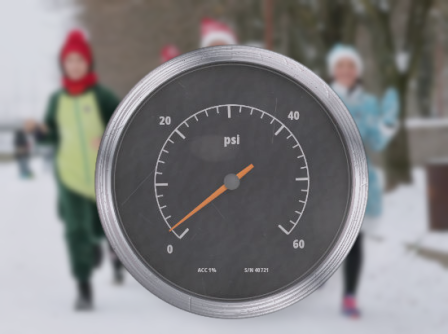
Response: 2psi
